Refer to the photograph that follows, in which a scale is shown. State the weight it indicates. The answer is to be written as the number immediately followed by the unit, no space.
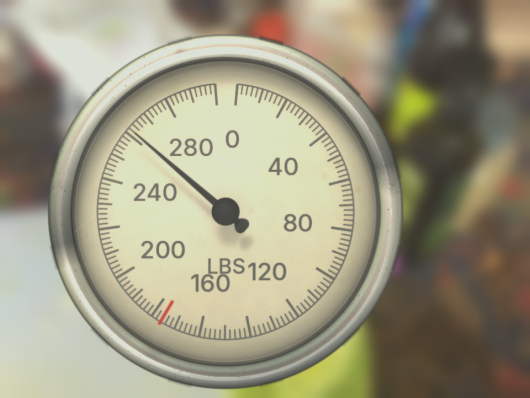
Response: 262lb
